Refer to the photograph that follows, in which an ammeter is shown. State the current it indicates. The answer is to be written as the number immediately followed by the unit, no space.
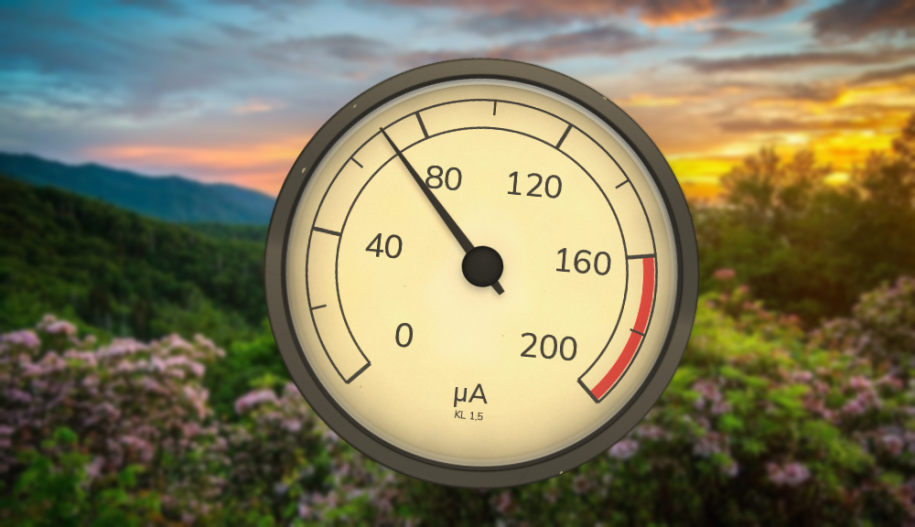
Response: 70µA
